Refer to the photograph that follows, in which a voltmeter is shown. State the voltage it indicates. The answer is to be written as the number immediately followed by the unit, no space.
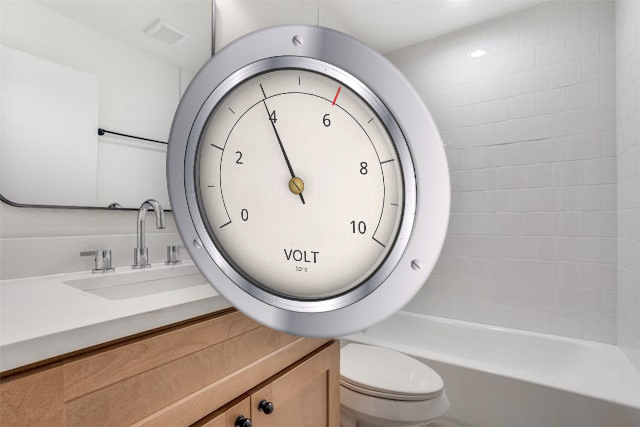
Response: 4V
